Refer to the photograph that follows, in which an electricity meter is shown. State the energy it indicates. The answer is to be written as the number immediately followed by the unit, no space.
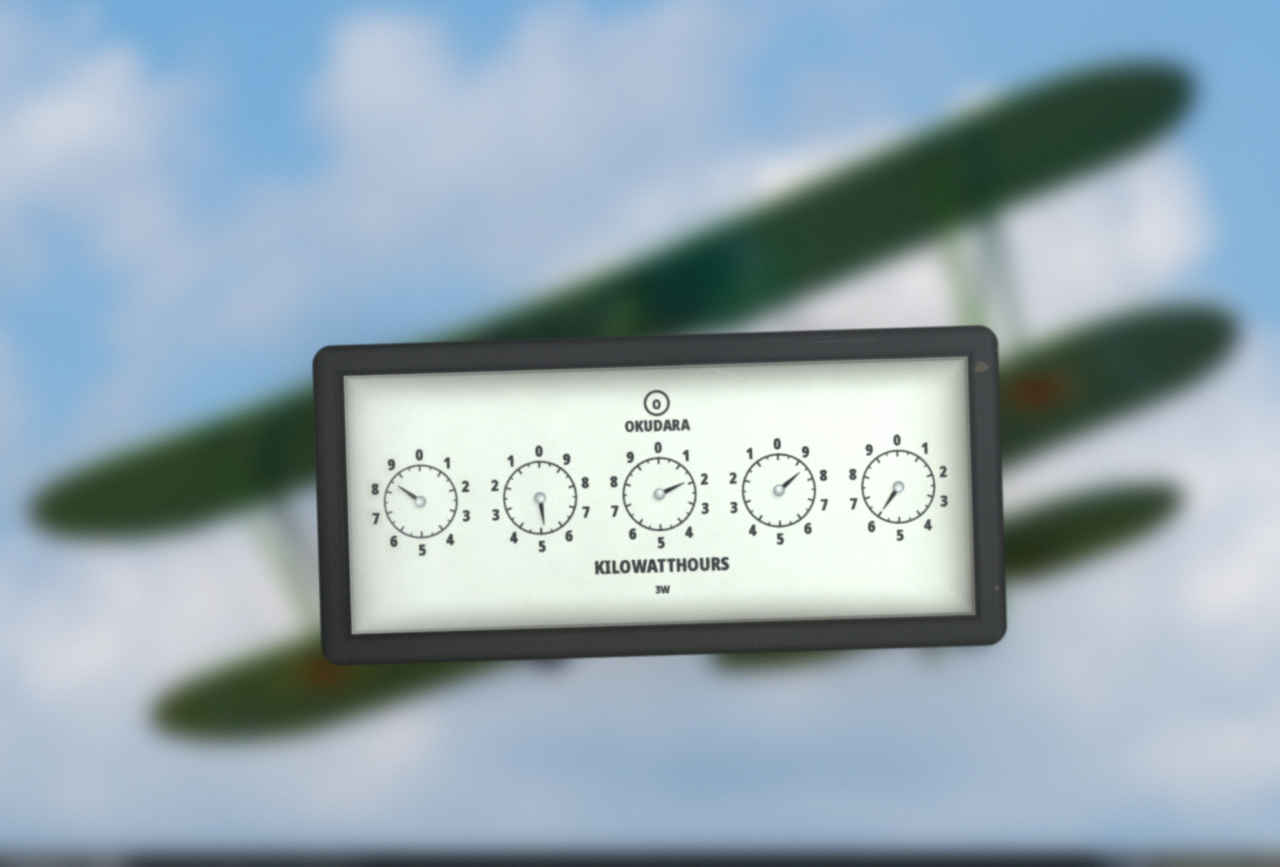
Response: 85186kWh
